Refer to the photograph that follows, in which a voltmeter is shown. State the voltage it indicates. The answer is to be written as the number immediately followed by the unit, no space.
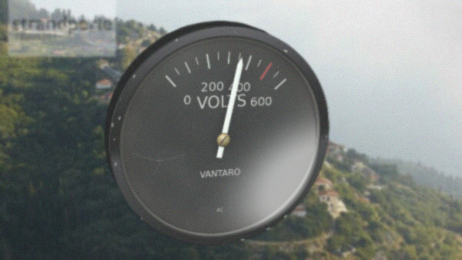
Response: 350V
